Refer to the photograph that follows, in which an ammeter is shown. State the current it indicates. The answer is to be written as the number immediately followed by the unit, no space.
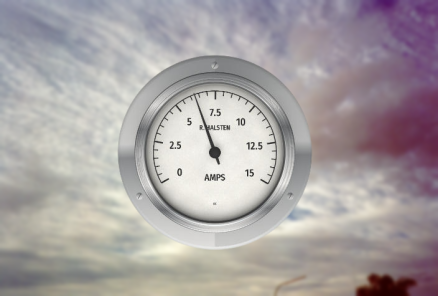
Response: 6.25A
